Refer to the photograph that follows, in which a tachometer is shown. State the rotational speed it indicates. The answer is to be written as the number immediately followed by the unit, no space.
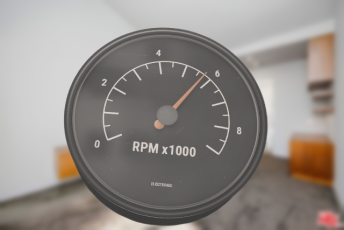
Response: 5750rpm
